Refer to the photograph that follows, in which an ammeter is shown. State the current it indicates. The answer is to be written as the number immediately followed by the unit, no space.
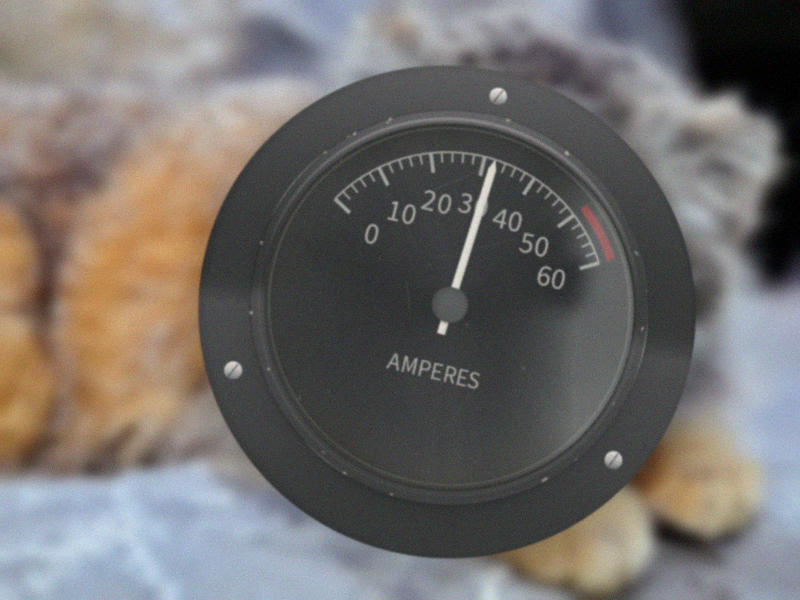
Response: 32A
